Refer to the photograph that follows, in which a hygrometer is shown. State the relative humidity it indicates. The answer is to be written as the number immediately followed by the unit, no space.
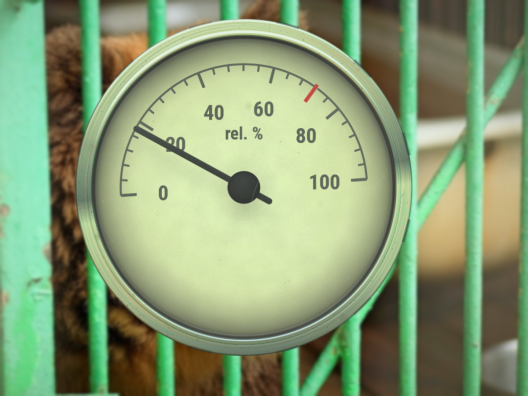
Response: 18%
